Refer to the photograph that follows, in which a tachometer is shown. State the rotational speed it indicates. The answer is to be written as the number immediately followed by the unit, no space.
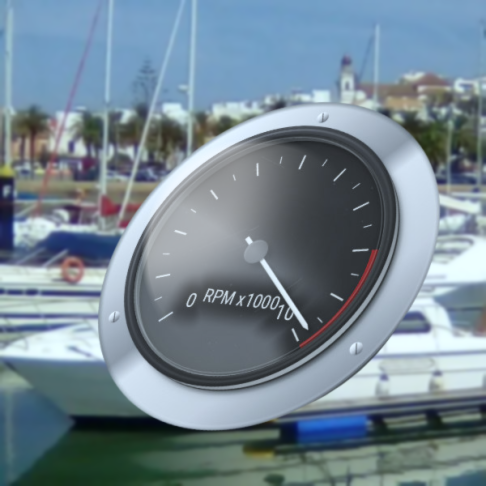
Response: 9750rpm
